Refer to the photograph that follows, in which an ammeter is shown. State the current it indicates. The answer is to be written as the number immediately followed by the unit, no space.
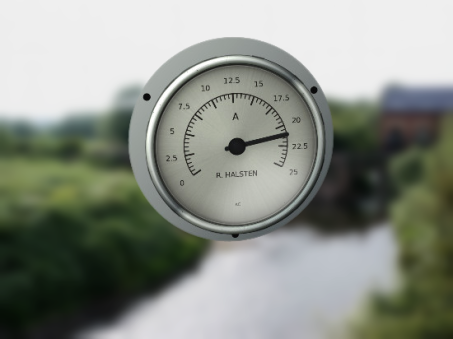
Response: 21A
